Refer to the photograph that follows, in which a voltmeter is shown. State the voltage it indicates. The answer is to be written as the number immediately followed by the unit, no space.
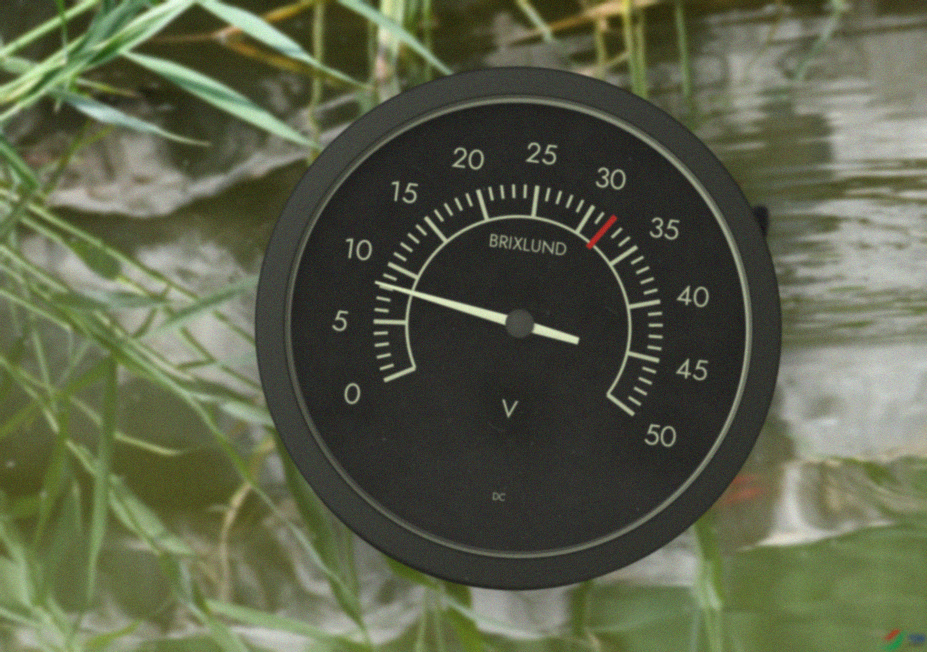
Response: 8V
